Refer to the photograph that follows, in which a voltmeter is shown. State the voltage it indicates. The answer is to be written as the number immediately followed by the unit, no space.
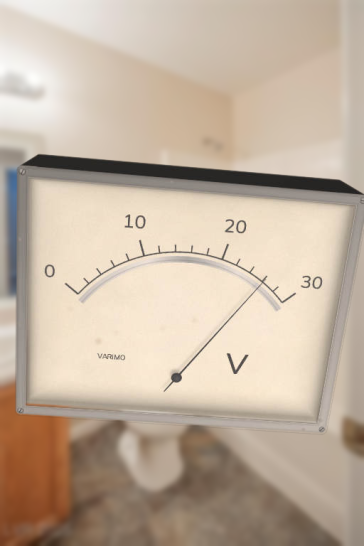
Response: 26V
